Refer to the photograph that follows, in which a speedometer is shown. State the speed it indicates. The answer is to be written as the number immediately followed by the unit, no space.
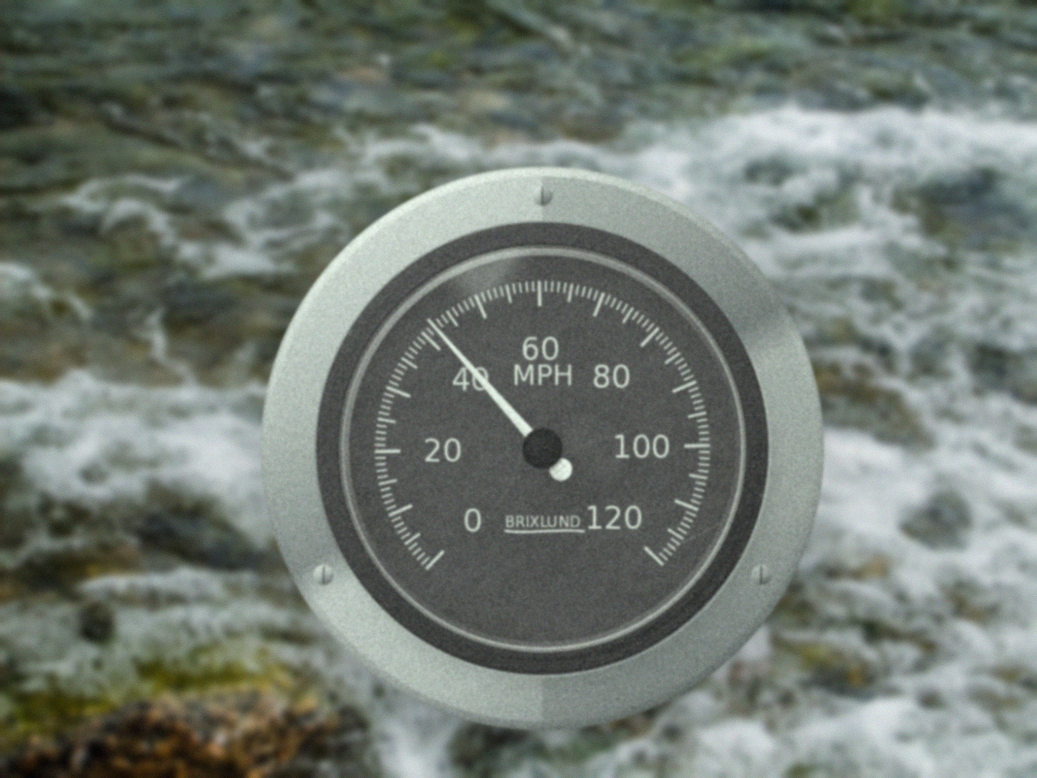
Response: 42mph
